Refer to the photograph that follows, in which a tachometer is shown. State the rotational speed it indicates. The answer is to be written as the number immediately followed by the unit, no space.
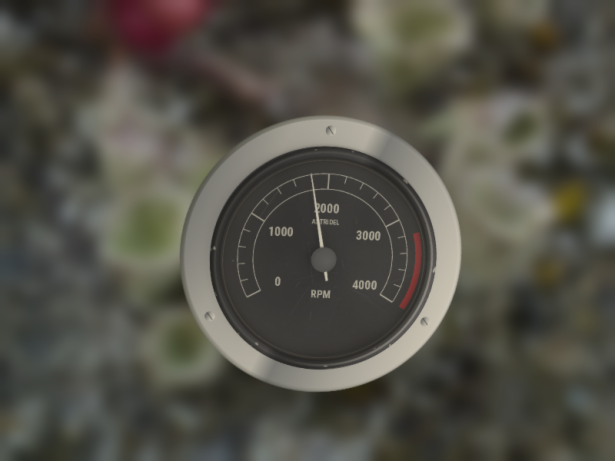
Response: 1800rpm
